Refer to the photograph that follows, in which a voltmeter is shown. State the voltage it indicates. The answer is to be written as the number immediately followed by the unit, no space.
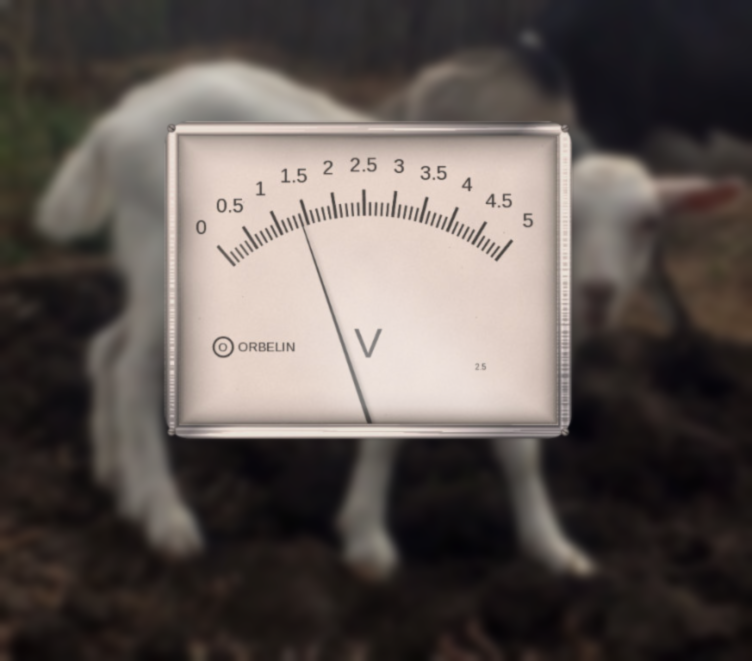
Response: 1.4V
